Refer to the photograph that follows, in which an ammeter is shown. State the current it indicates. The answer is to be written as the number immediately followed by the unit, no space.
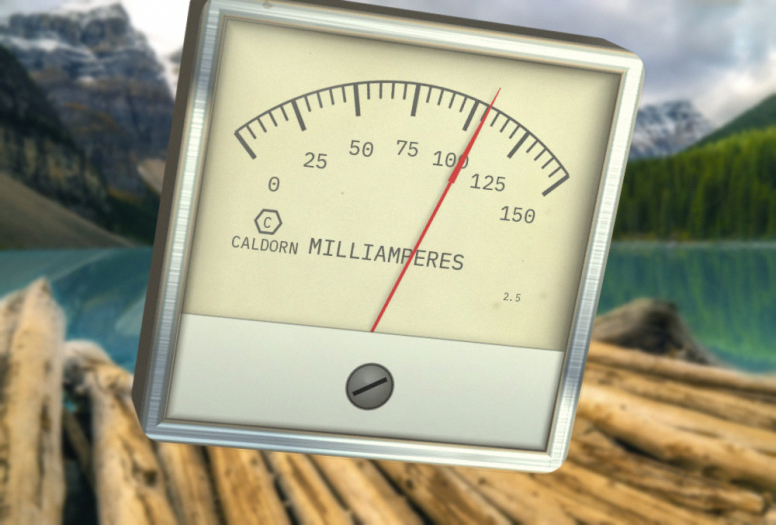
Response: 105mA
